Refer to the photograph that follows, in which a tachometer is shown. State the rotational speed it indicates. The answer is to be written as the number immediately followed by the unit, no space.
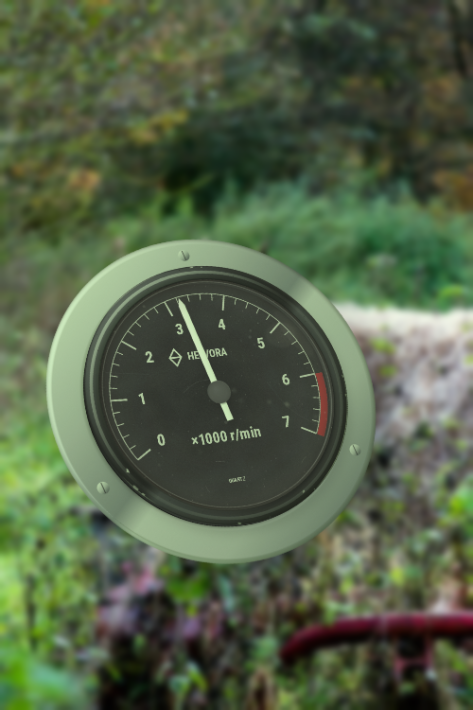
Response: 3200rpm
